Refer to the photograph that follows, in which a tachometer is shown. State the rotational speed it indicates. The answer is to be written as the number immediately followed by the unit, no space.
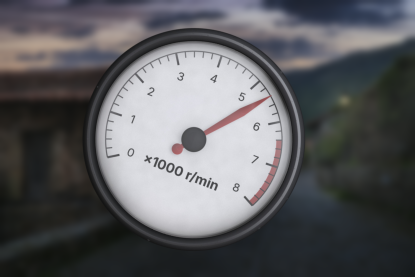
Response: 5400rpm
